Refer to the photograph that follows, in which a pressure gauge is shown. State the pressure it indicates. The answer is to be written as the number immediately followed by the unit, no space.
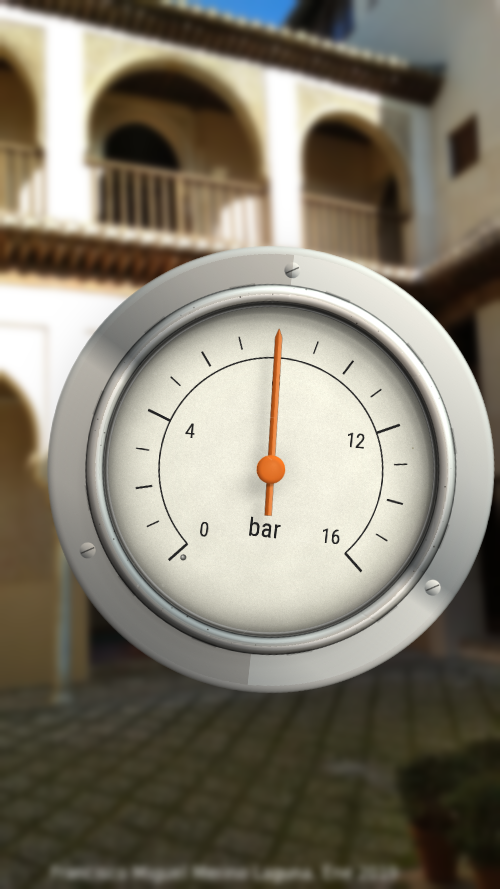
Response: 8bar
